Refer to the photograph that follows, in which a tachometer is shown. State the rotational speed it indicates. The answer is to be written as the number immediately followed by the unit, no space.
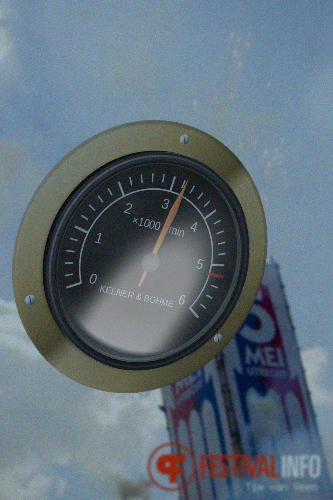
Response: 3200rpm
